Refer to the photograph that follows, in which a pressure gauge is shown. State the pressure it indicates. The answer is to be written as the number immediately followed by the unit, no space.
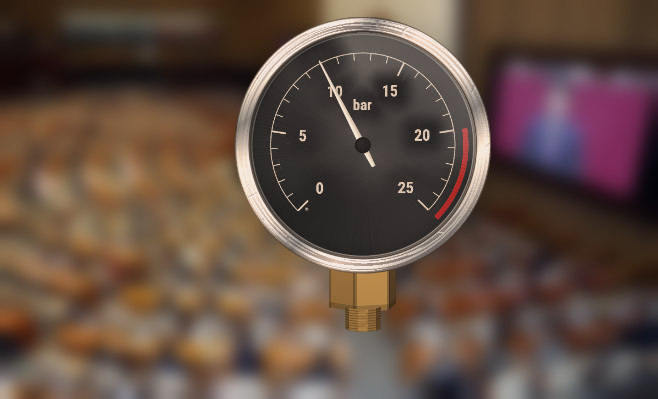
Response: 10bar
